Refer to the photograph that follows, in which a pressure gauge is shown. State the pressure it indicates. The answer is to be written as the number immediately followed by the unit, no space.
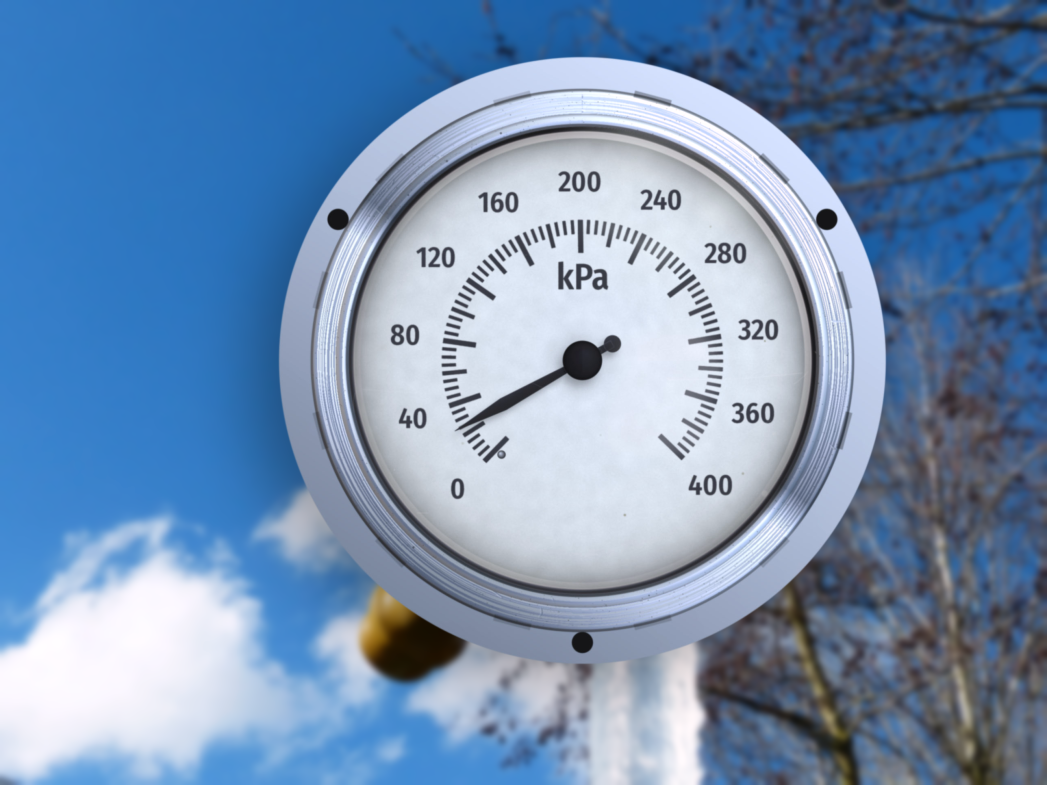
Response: 25kPa
